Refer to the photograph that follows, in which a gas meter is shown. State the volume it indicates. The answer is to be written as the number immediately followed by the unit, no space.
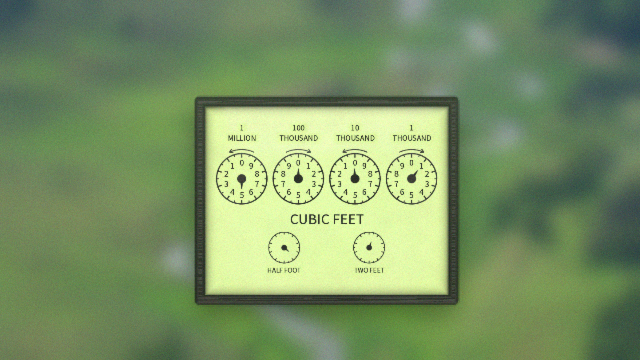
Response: 500100ft³
